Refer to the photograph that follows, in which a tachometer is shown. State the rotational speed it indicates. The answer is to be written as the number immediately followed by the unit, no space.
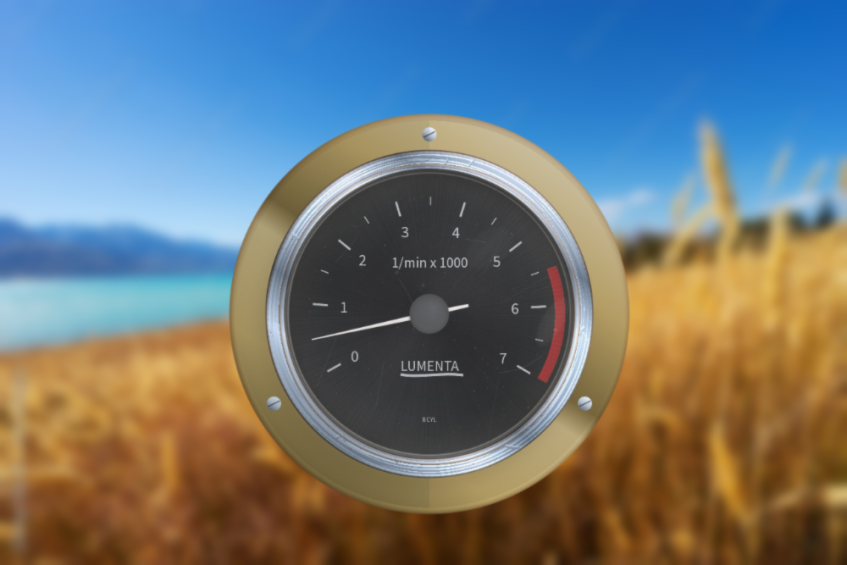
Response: 500rpm
